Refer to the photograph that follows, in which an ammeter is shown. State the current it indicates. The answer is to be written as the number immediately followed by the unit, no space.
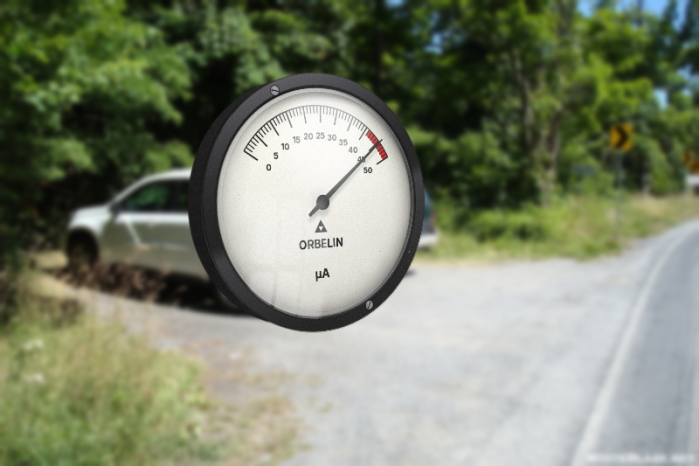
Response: 45µA
